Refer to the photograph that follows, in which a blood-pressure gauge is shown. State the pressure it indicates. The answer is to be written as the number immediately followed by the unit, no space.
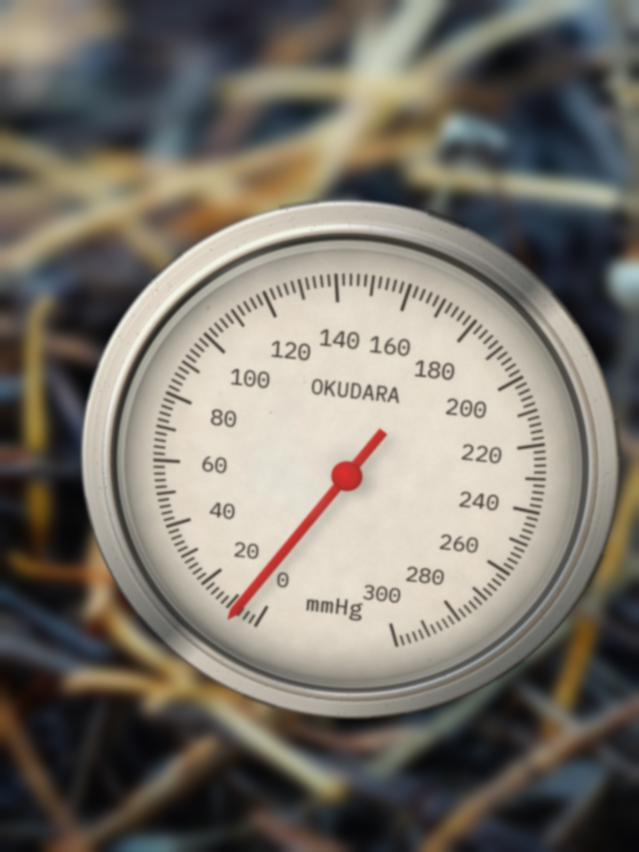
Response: 8mmHg
